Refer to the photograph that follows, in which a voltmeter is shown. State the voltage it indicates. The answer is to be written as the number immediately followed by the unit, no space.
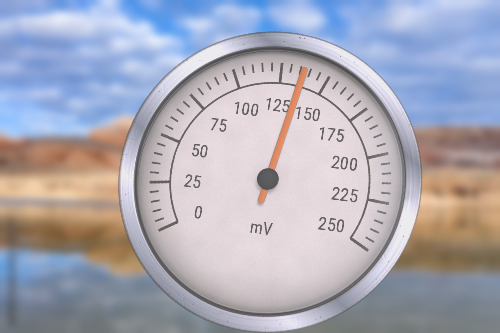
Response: 137.5mV
